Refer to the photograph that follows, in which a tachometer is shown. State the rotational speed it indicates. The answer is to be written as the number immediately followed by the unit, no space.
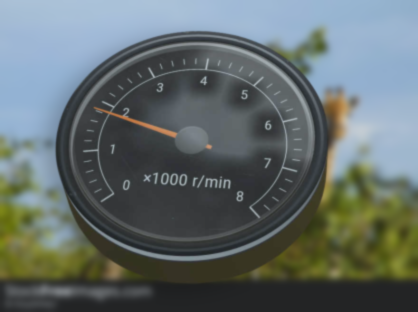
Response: 1800rpm
